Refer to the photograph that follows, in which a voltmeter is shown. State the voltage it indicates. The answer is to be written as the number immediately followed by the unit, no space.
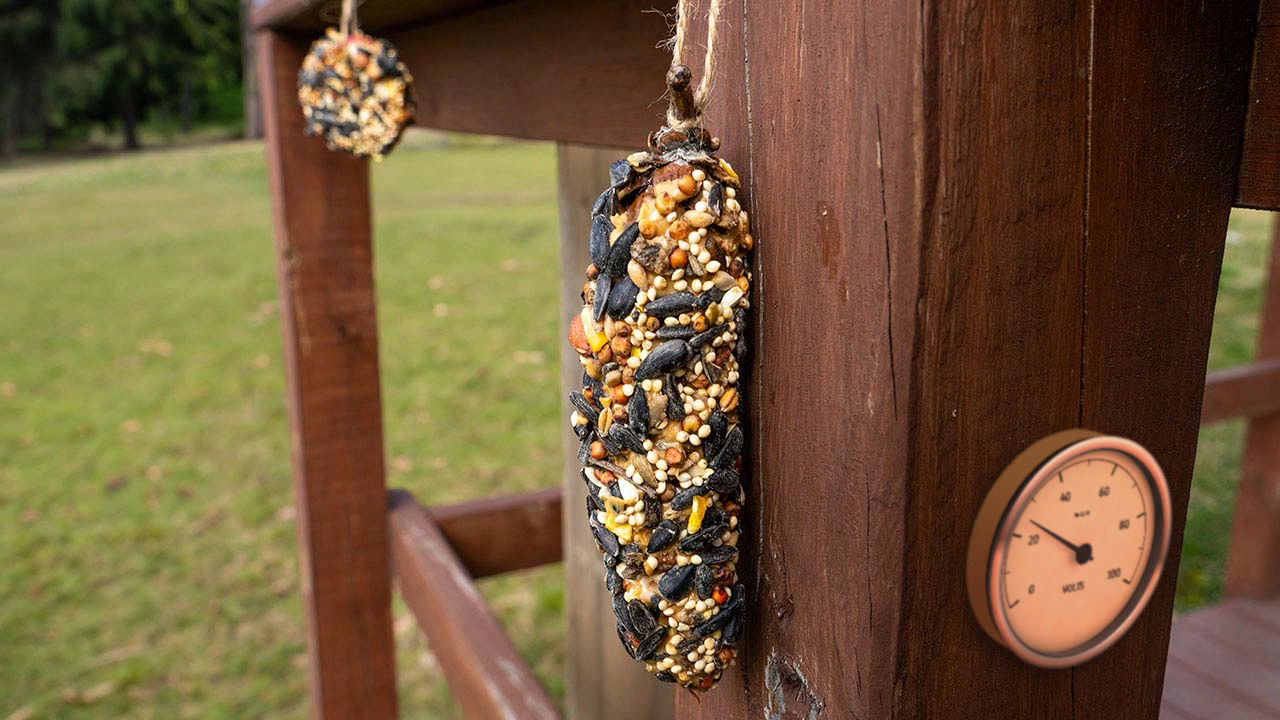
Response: 25V
